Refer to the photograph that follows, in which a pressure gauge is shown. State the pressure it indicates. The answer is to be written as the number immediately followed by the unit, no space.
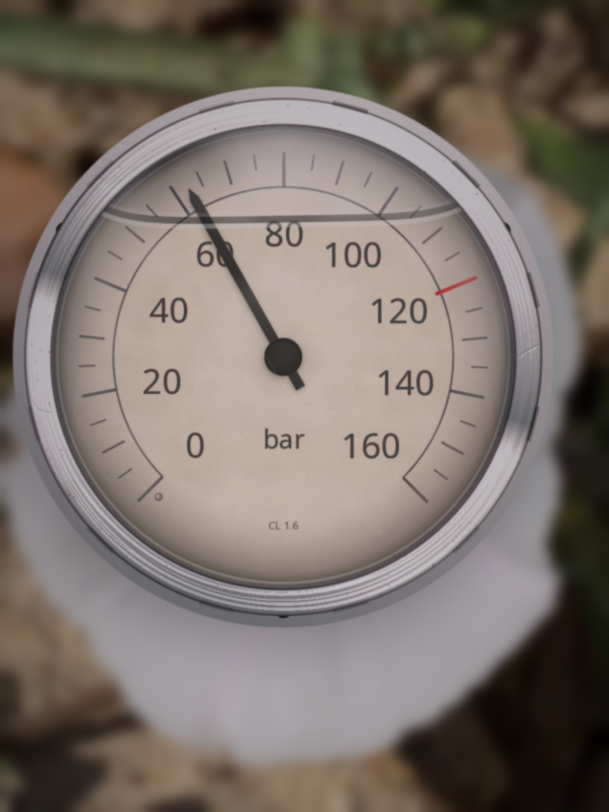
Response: 62.5bar
